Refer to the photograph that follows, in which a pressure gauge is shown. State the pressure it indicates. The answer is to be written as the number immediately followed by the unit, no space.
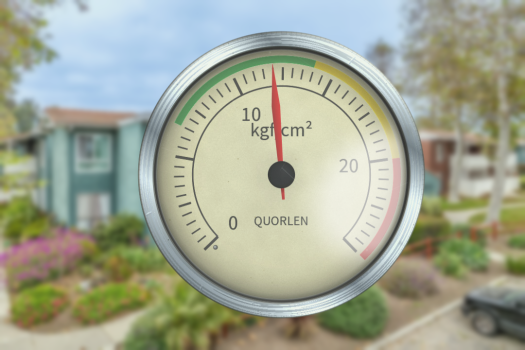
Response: 12kg/cm²
